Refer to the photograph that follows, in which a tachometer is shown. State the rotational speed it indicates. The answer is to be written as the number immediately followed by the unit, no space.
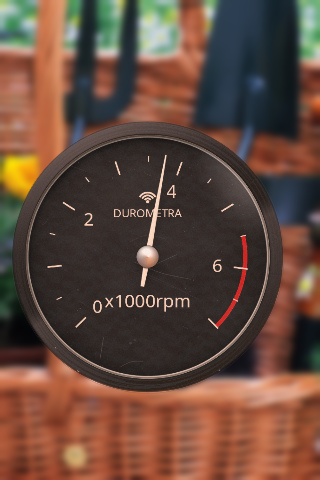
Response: 3750rpm
